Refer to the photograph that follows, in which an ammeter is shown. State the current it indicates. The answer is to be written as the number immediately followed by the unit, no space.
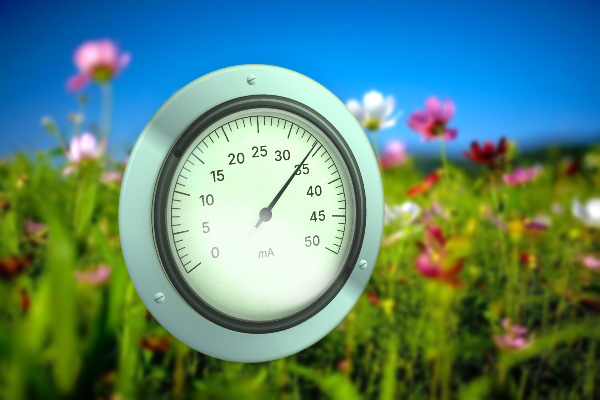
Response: 34mA
